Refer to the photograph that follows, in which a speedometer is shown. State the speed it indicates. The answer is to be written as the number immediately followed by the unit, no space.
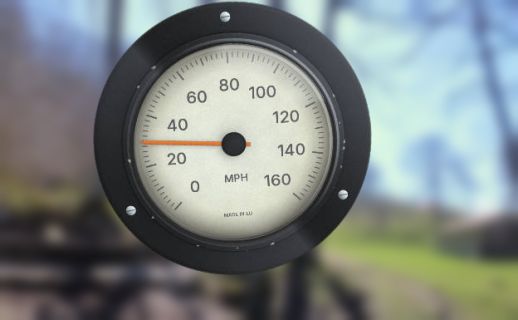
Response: 30mph
